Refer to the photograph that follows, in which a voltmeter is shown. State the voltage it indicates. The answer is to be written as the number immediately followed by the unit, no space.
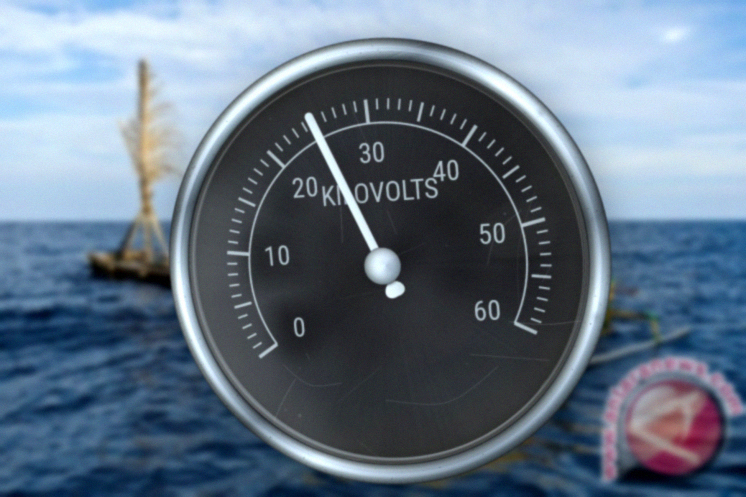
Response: 25kV
